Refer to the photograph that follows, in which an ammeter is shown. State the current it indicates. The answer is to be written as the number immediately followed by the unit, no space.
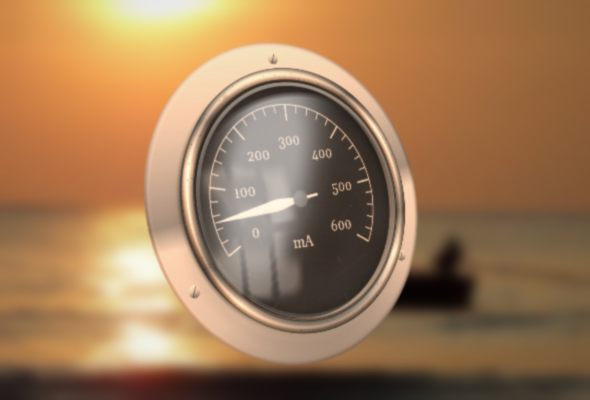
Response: 50mA
